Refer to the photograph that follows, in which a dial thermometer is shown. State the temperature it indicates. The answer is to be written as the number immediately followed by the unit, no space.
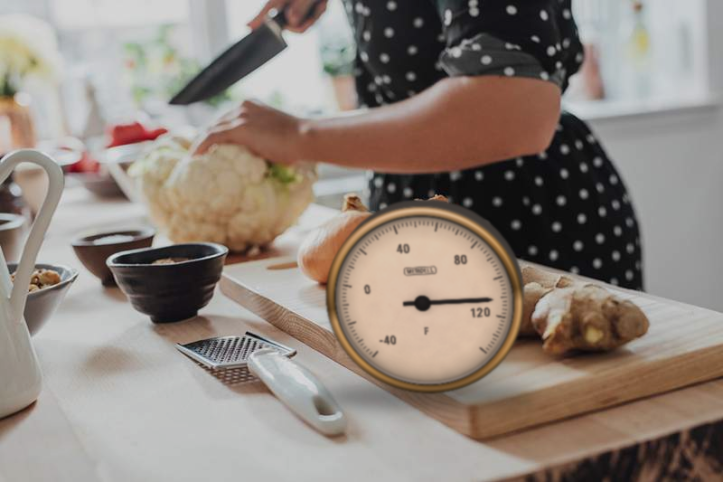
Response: 110°F
